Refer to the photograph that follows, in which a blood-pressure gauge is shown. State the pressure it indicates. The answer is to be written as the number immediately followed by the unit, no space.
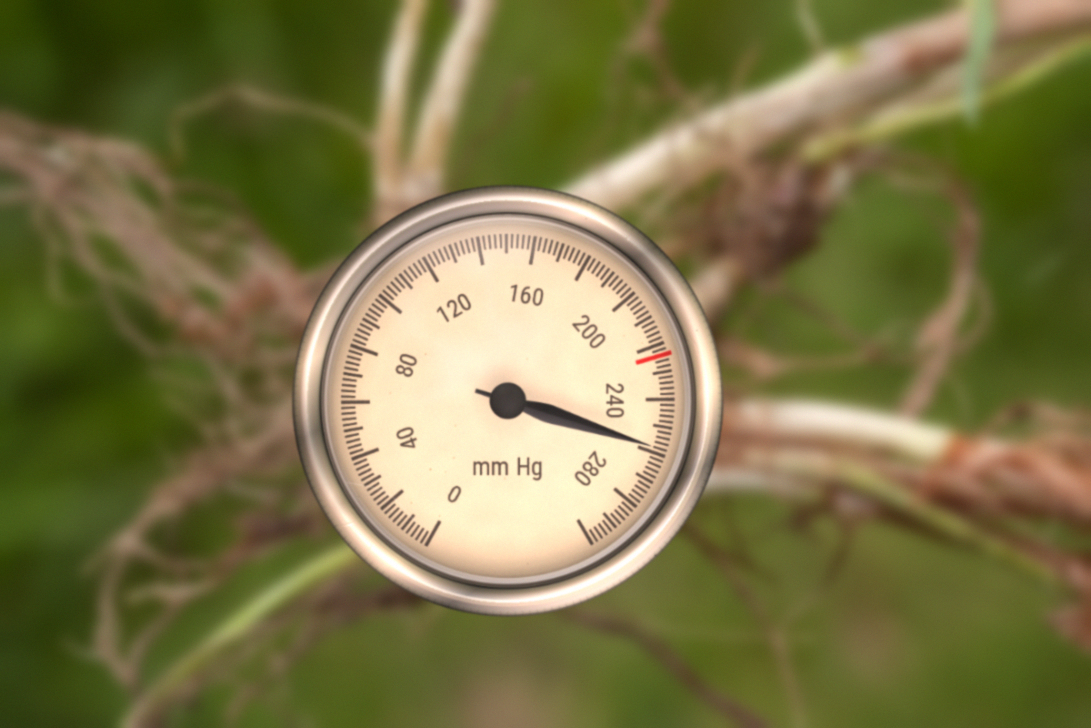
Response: 258mmHg
